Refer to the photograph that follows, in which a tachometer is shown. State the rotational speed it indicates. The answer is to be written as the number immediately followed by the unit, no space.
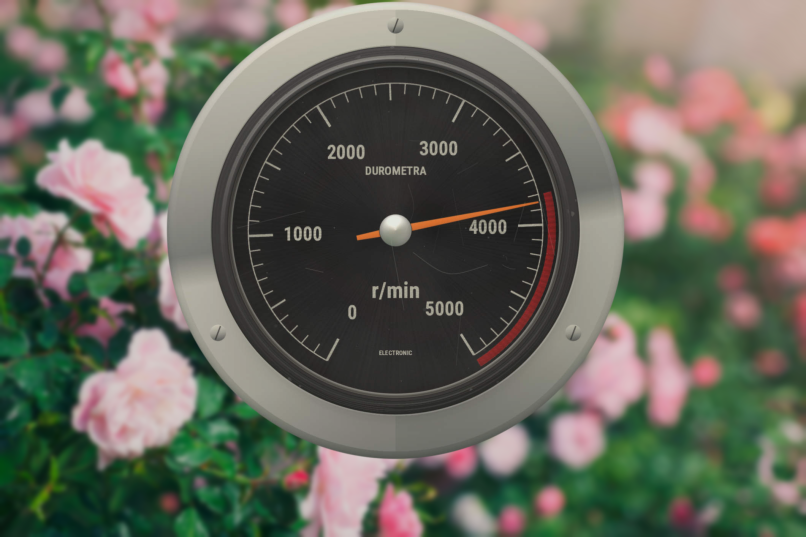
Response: 3850rpm
